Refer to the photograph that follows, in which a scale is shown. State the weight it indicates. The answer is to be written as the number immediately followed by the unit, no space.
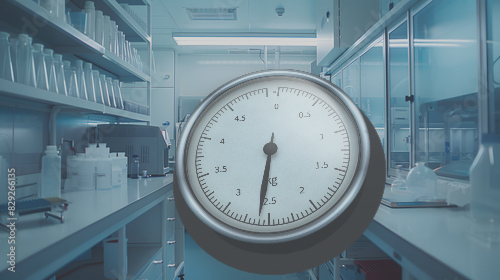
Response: 2.6kg
